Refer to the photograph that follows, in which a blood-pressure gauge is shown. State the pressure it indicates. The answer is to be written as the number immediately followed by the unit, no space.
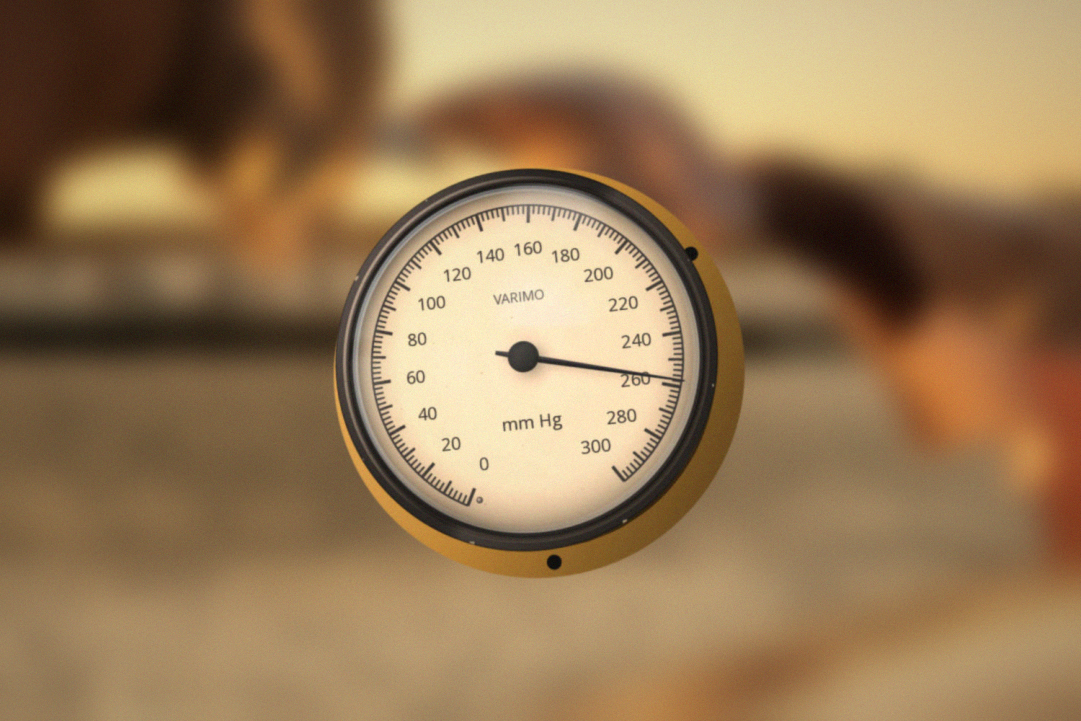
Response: 258mmHg
